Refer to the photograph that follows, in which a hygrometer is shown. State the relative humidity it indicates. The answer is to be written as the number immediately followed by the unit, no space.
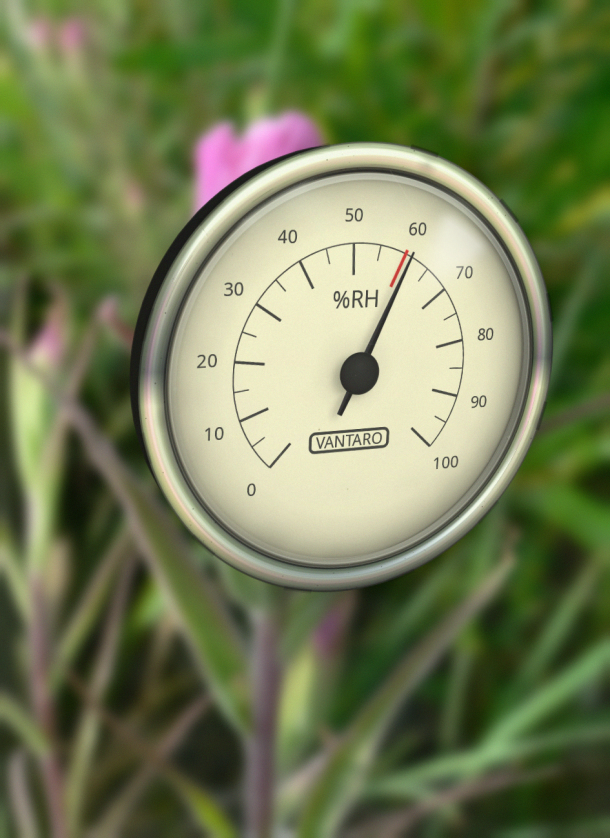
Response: 60%
